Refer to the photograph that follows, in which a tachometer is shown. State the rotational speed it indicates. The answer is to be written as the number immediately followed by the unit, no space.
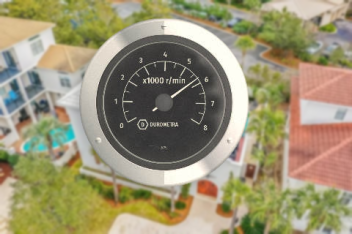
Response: 5750rpm
